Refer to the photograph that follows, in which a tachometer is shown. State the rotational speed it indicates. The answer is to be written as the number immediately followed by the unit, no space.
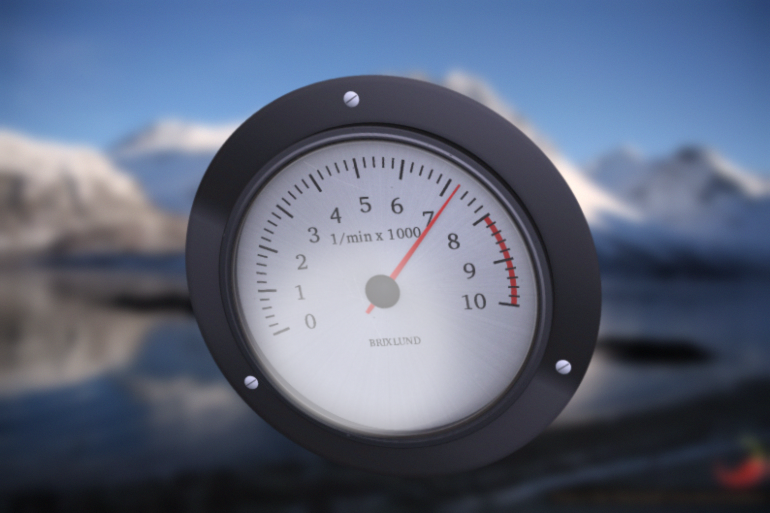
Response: 7200rpm
